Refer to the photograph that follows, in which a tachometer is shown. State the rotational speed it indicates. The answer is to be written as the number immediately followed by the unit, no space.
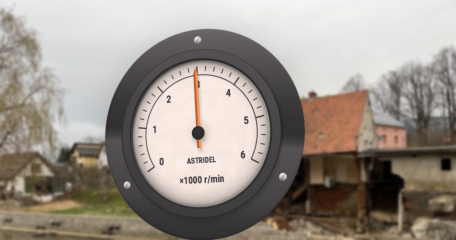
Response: 3000rpm
